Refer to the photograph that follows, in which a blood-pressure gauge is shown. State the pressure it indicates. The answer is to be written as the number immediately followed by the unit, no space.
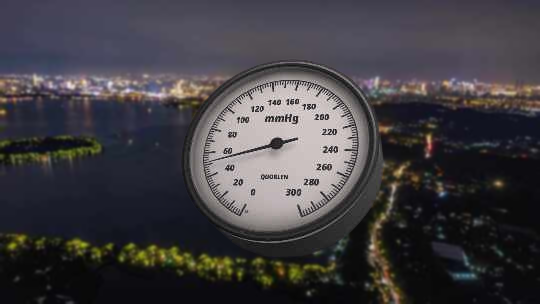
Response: 50mmHg
